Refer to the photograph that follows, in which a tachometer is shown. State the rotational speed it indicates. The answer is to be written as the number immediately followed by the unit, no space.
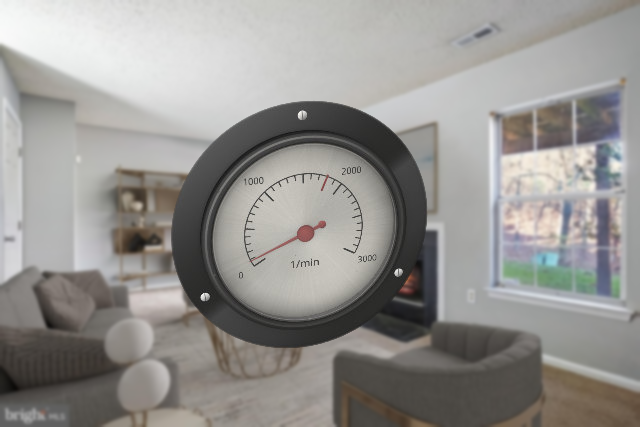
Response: 100rpm
